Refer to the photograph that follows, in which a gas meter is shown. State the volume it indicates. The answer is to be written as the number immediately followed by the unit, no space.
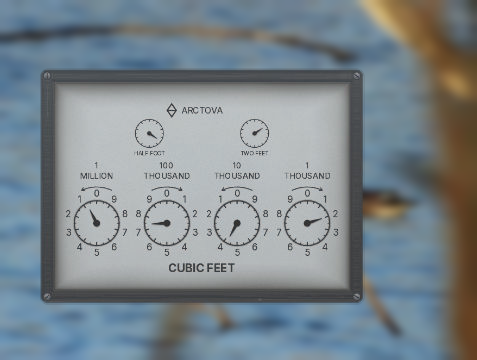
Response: 74200ft³
